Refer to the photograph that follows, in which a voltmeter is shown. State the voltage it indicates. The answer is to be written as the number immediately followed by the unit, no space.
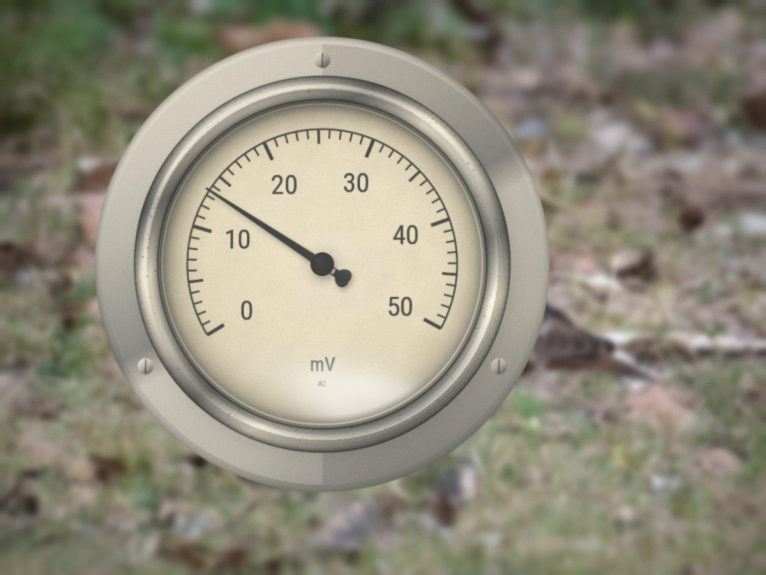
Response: 13.5mV
